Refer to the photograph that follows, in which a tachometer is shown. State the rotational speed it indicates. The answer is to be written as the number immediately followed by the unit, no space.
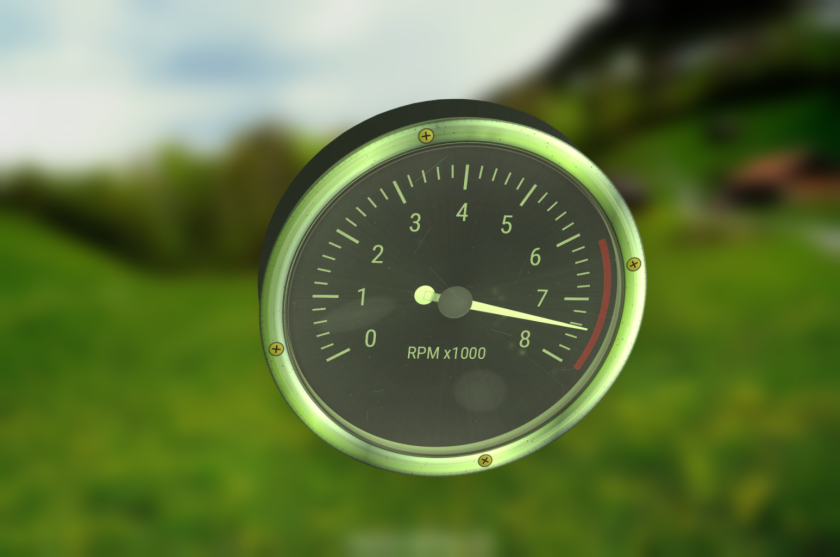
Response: 7400rpm
